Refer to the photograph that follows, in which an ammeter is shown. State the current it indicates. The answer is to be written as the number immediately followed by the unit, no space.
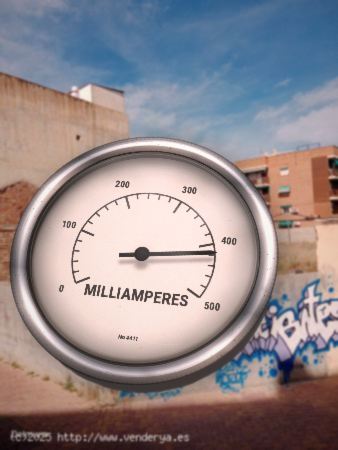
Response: 420mA
